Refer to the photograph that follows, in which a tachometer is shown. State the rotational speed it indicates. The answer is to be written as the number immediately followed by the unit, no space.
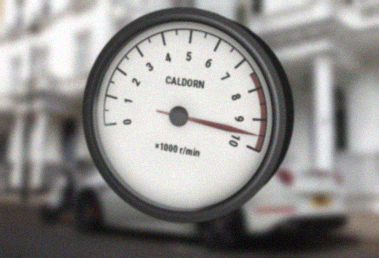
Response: 9500rpm
